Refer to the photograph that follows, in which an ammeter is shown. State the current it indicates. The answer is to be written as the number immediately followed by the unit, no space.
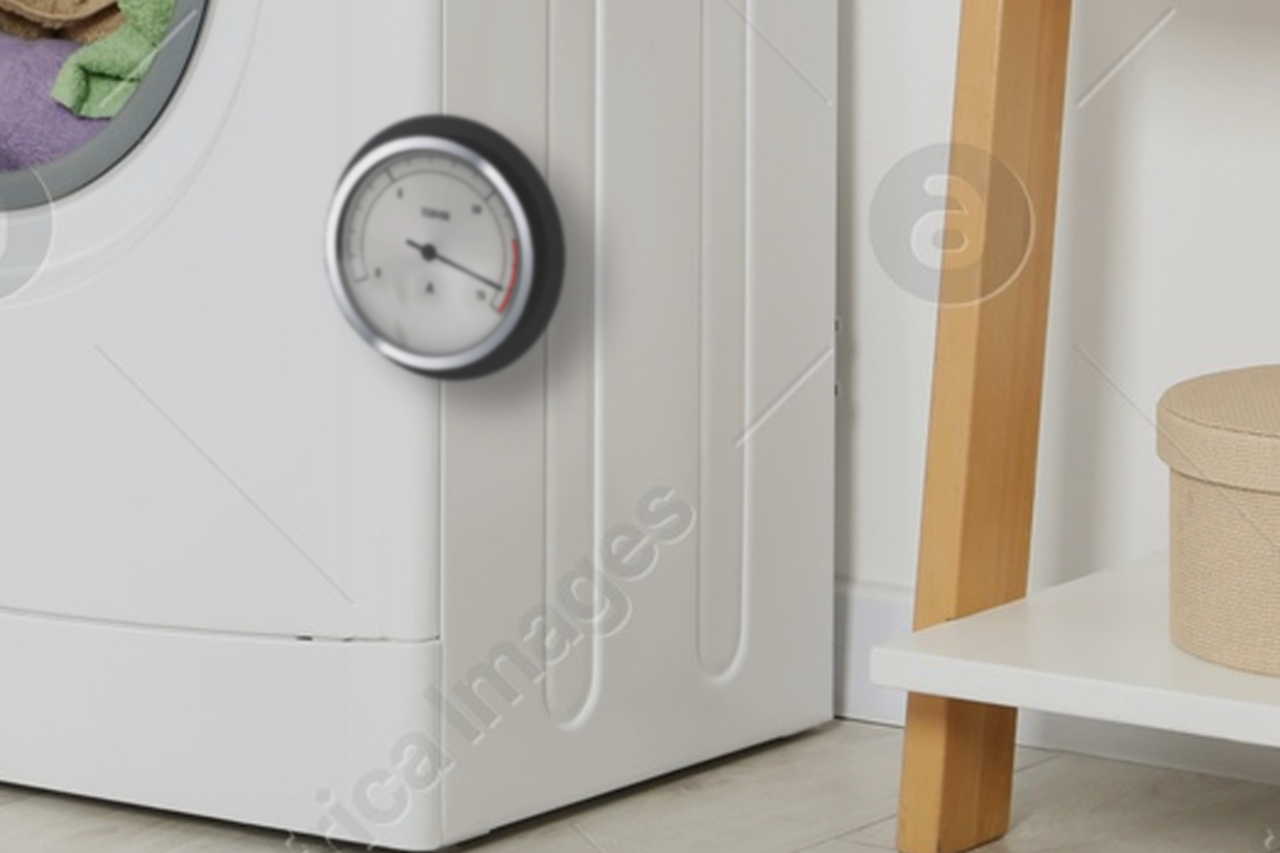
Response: 14A
